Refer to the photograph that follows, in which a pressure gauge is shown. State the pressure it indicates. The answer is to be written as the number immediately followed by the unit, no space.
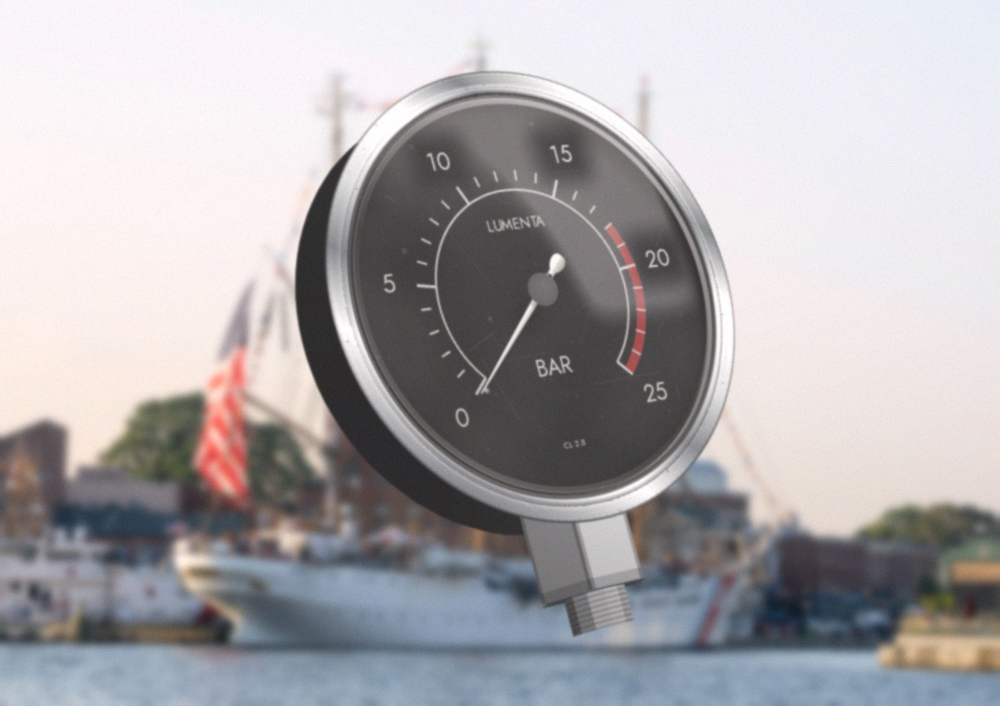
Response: 0bar
